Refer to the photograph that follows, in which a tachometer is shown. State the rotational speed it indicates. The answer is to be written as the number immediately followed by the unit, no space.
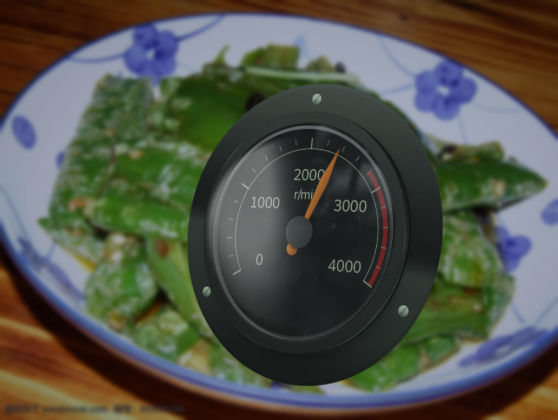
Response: 2400rpm
